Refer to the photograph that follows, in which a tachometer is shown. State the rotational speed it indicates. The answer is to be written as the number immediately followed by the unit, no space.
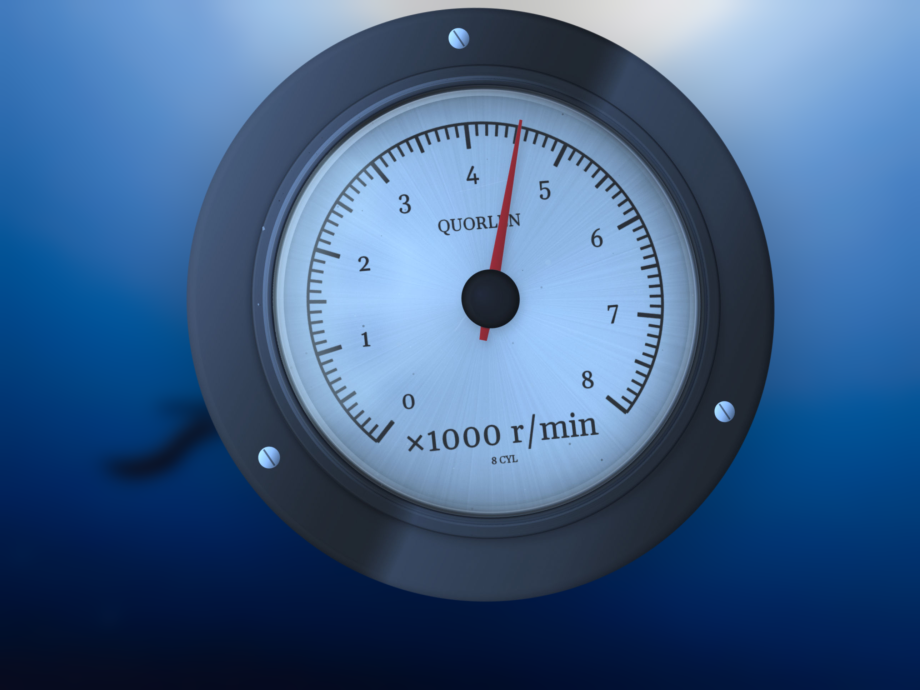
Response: 4500rpm
